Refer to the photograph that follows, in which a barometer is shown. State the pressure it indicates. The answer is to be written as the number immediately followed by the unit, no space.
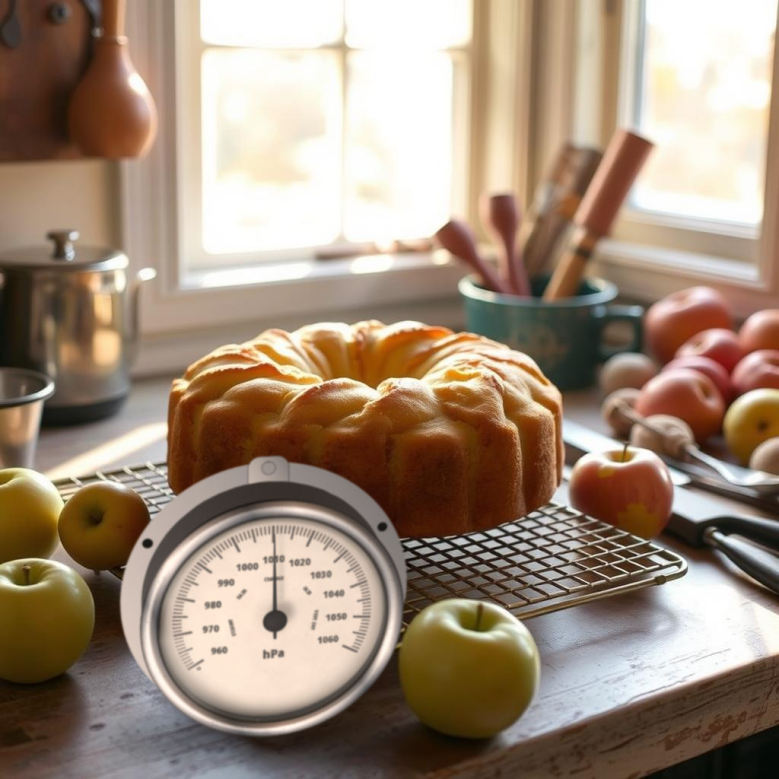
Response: 1010hPa
